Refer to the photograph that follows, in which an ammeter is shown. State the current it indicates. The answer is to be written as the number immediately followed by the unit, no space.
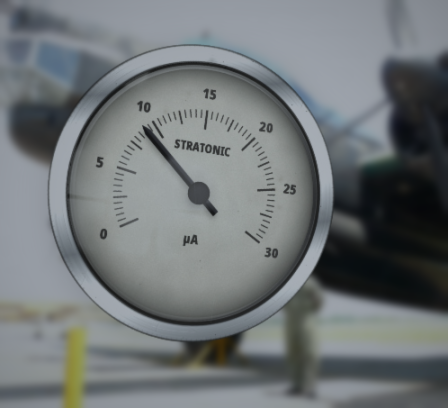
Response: 9µA
